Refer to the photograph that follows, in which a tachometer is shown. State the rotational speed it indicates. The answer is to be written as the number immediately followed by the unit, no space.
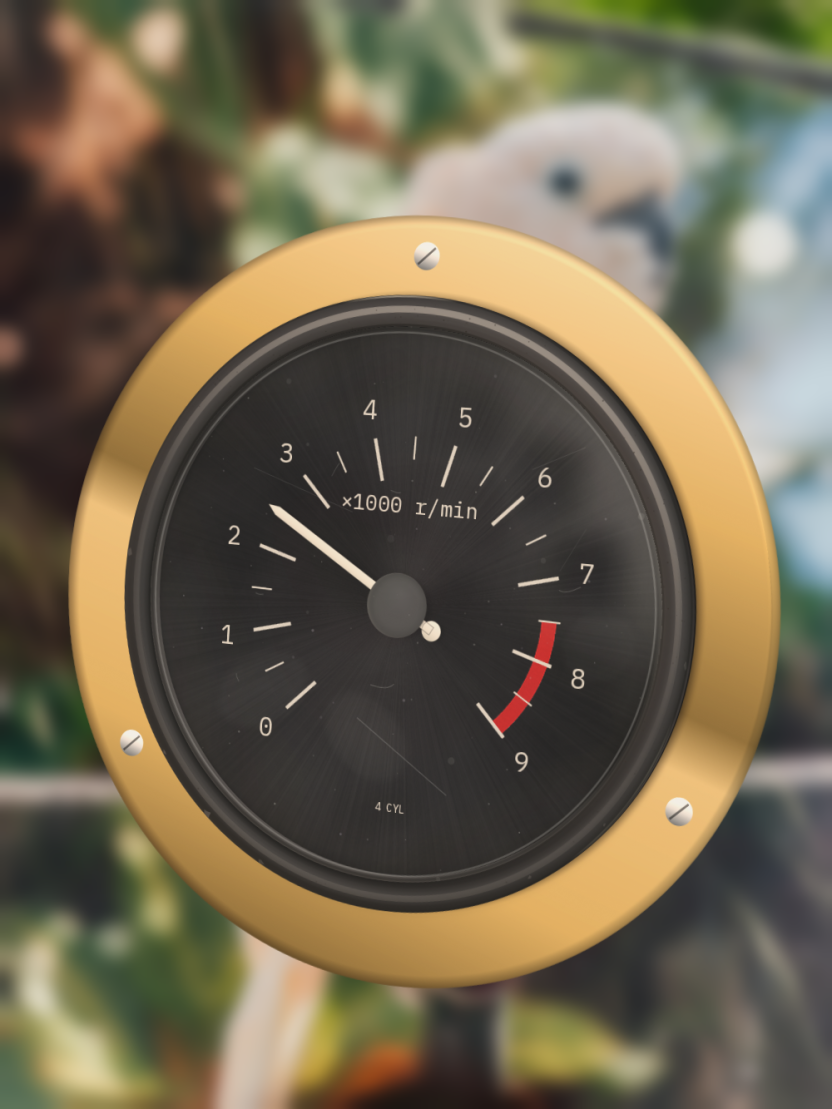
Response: 2500rpm
